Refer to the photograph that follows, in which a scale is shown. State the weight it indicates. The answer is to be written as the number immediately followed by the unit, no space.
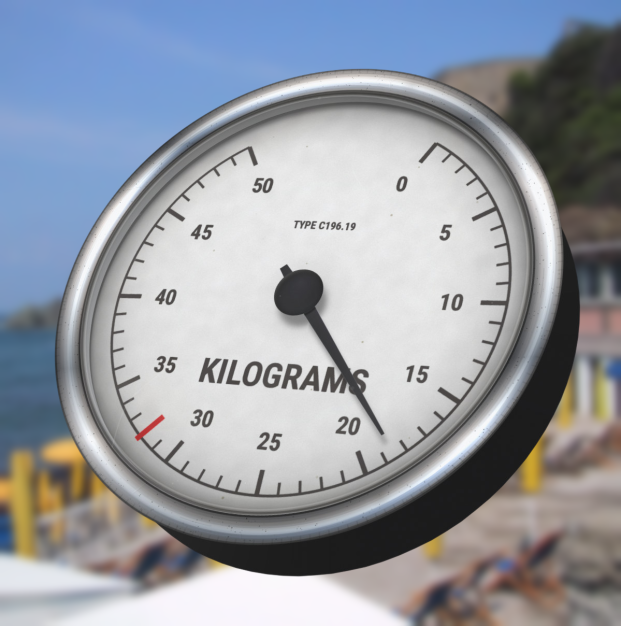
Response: 18.5kg
